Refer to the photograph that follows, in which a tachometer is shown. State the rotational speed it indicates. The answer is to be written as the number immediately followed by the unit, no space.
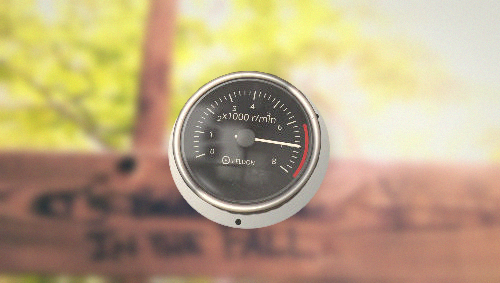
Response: 7000rpm
